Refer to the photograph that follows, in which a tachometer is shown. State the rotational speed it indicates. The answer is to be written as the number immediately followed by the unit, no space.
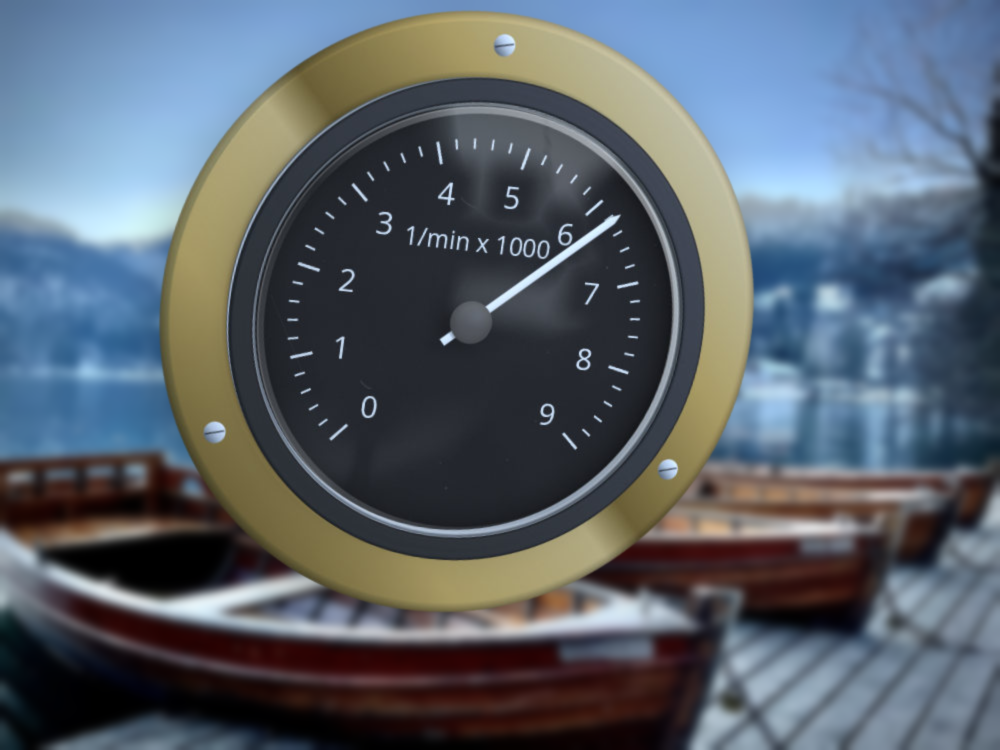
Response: 6200rpm
